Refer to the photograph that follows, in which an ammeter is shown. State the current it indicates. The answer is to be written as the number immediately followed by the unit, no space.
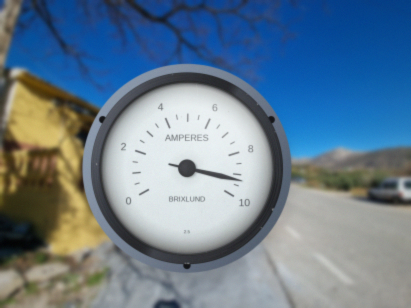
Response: 9.25A
